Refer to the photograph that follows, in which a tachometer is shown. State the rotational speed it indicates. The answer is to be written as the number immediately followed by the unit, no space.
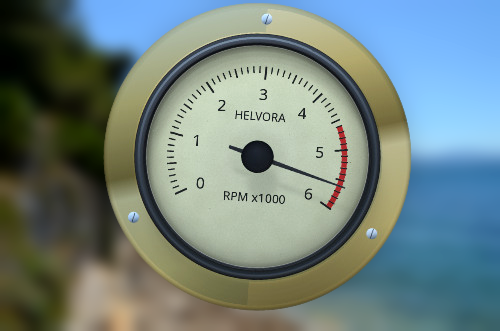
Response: 5600rpm
